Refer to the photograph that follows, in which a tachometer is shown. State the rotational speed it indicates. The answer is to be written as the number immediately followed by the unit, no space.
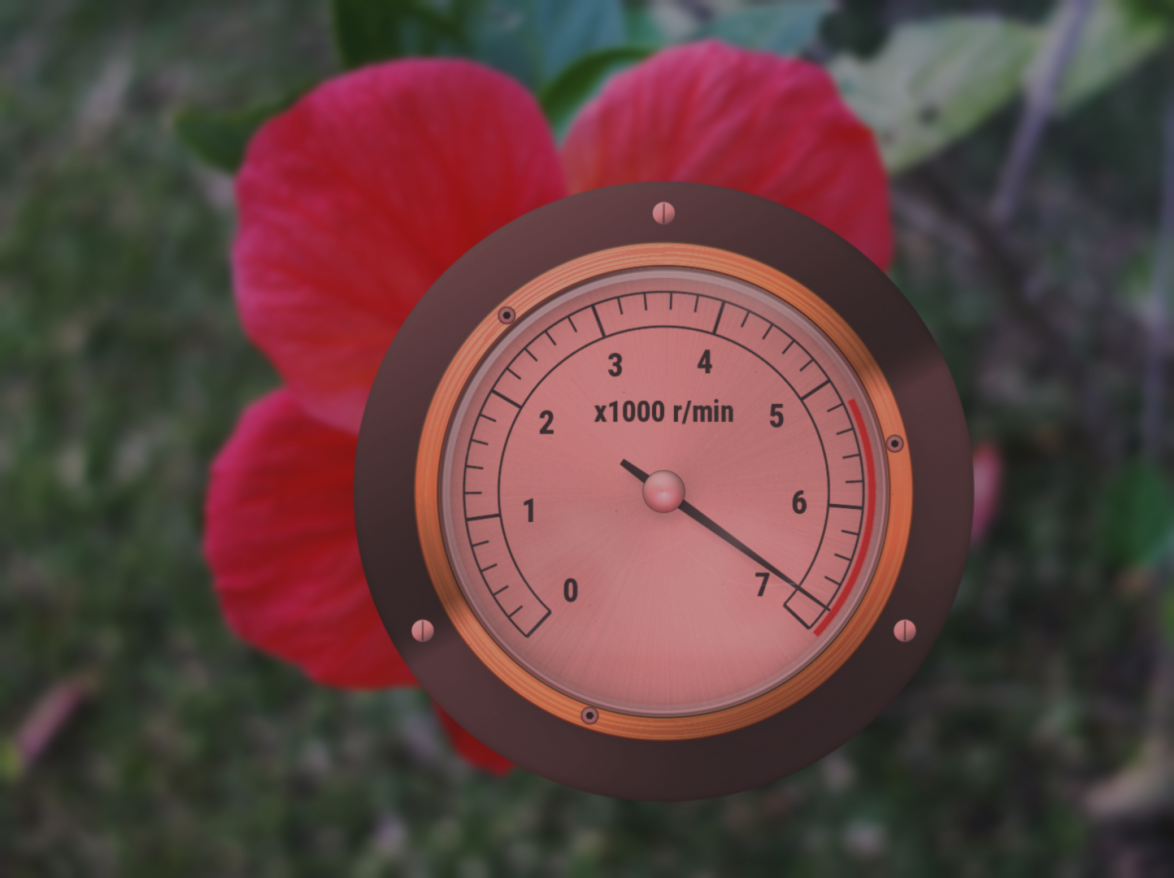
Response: 6800rpm
